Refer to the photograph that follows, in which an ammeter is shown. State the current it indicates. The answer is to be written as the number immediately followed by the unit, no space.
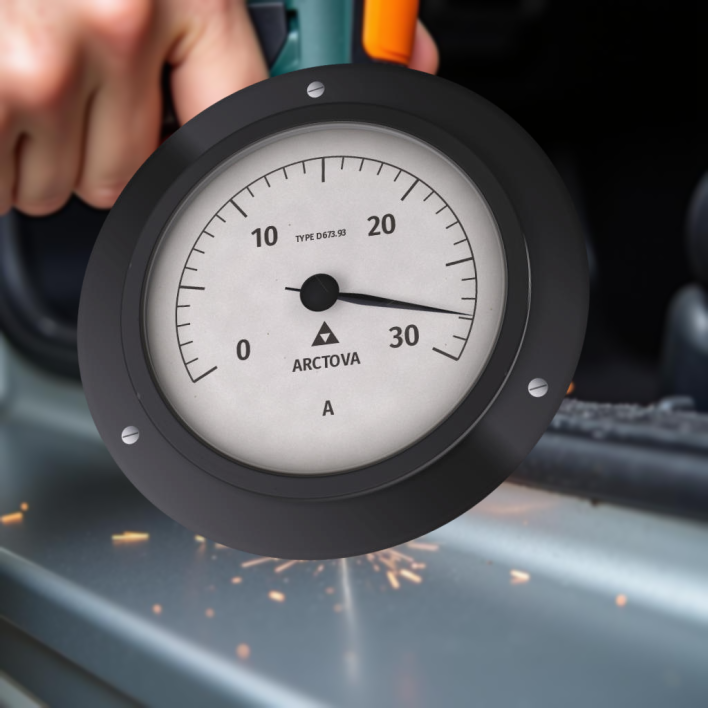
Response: 28A
